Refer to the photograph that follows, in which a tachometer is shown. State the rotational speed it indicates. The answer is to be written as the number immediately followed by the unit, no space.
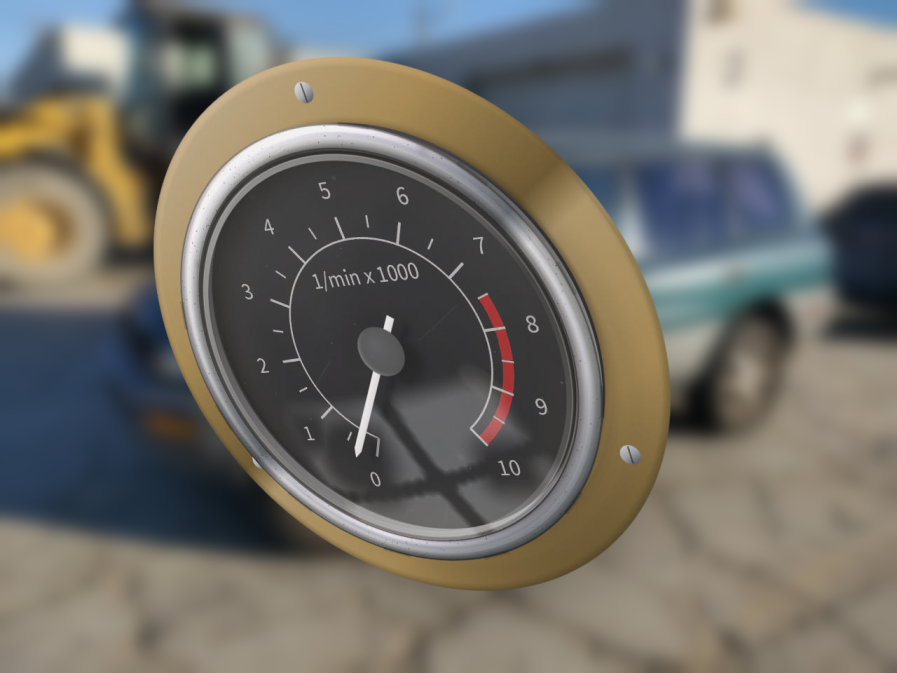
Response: 250rpm
